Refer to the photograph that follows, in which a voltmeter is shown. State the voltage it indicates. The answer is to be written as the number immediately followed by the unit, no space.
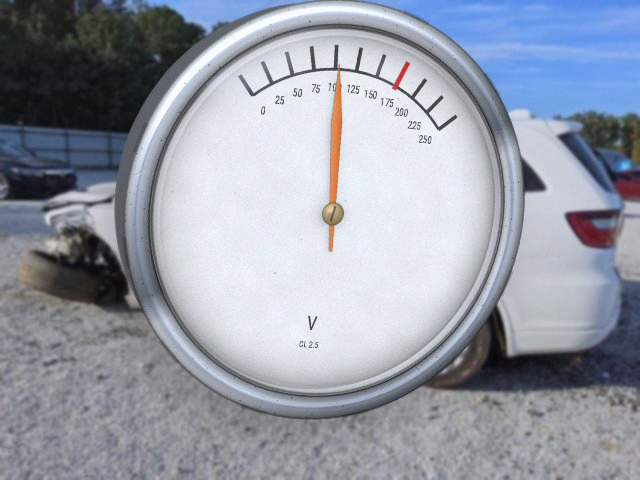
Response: 100V
